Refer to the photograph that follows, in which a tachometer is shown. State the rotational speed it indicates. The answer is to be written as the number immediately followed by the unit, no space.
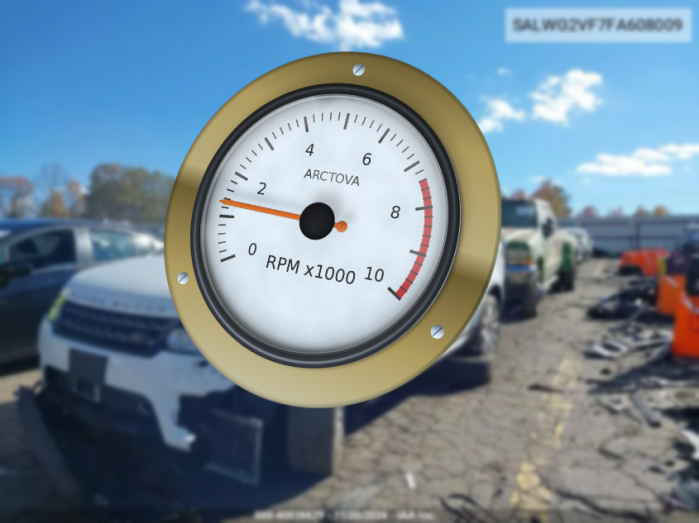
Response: 1300rpm
